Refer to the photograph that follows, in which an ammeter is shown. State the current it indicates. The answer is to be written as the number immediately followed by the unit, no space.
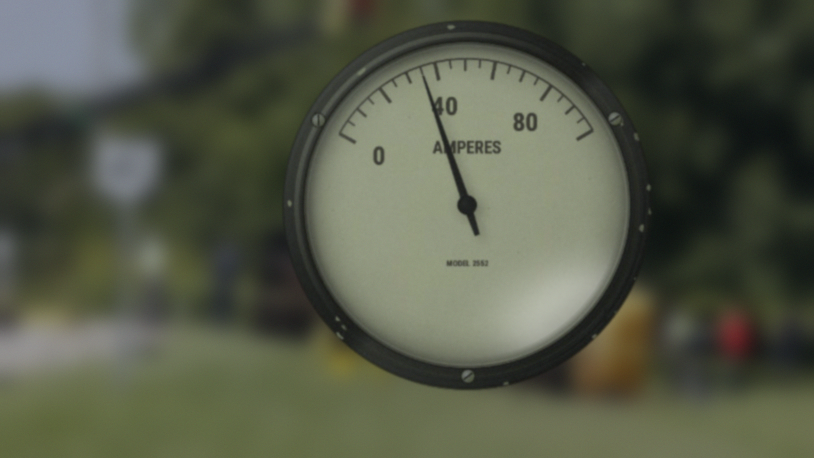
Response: 35A
